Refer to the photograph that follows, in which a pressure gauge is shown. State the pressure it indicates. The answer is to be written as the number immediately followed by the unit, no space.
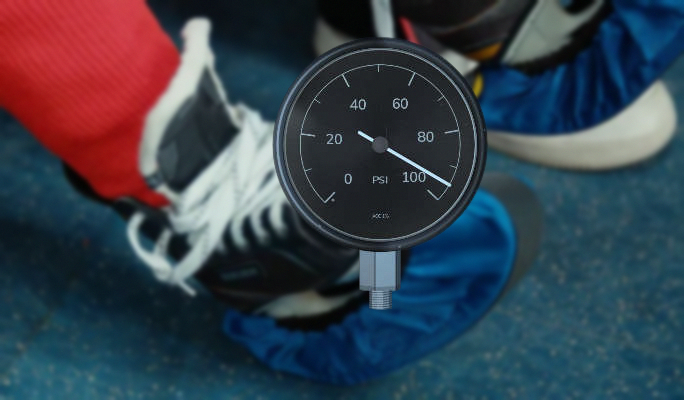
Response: 95psi
